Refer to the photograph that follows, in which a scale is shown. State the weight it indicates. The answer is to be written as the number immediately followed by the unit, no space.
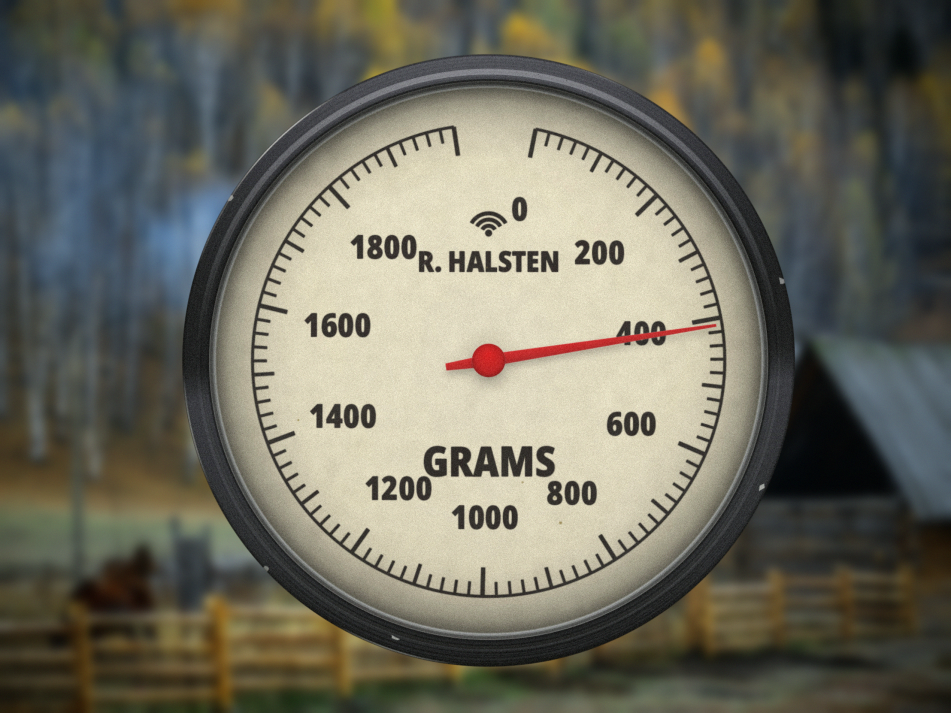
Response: 410g
